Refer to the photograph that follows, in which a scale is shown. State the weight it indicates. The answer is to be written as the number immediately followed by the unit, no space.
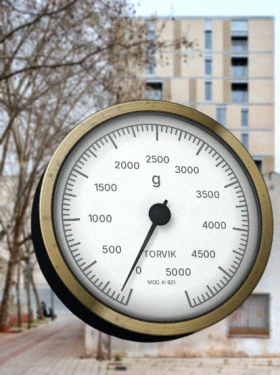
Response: 100g
